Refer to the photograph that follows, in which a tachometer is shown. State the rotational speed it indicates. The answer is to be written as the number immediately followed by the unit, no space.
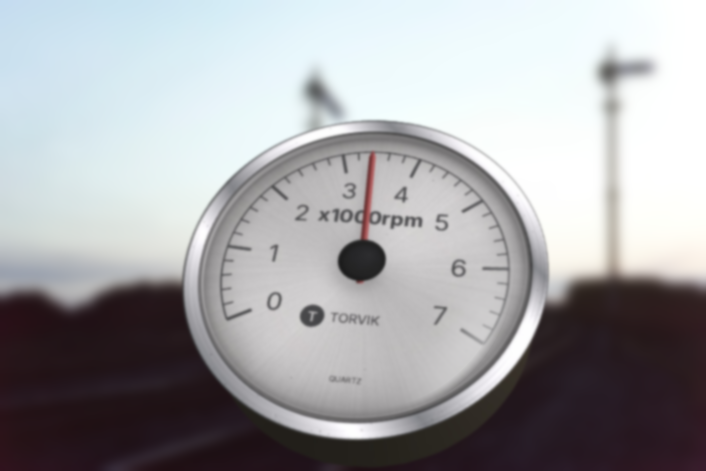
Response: 3400rpm
